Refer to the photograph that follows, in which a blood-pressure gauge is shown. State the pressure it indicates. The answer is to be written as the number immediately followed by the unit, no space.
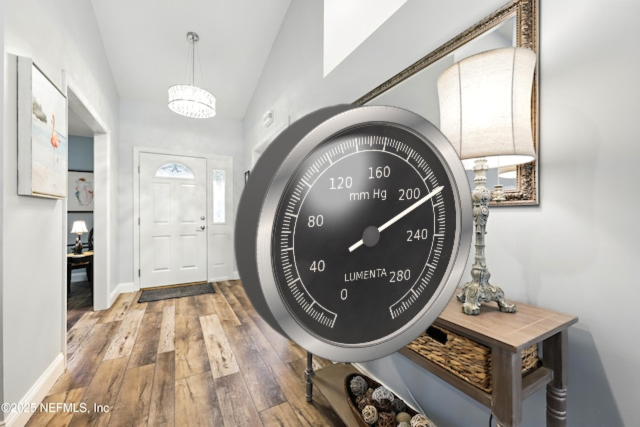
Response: 210mmHg
